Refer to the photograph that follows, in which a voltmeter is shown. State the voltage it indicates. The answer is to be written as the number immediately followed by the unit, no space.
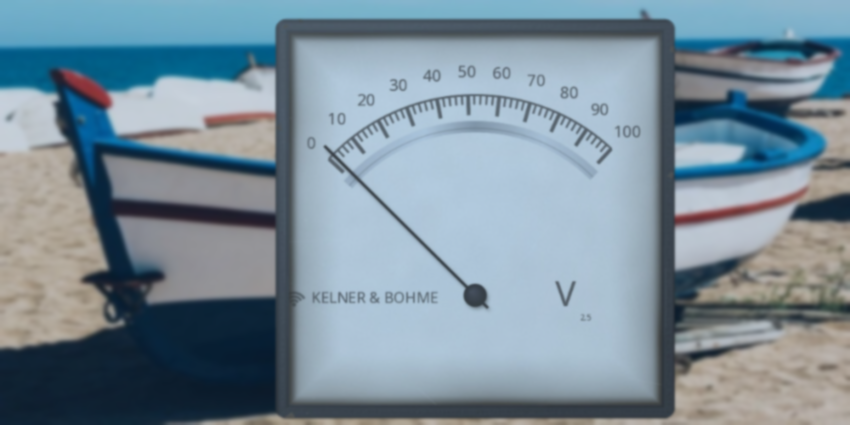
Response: 2V
